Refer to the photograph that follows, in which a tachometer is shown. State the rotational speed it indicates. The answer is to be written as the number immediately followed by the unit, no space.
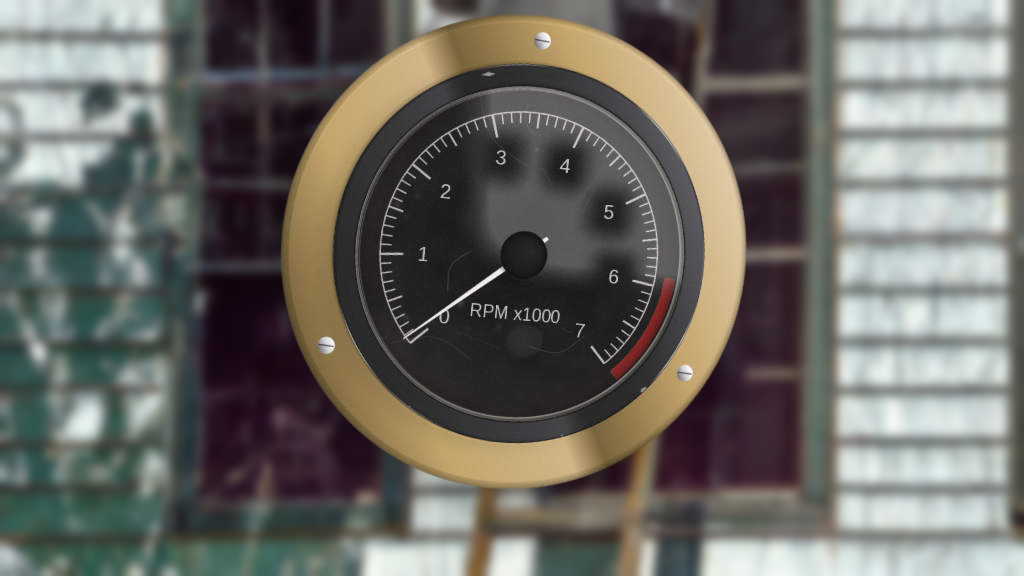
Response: 100rpm
